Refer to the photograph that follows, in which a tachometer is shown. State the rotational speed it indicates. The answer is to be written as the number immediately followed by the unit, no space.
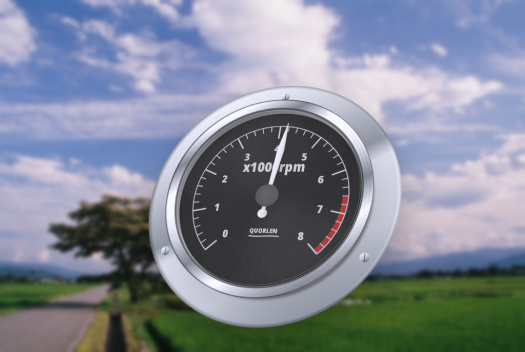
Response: 4200rpm
